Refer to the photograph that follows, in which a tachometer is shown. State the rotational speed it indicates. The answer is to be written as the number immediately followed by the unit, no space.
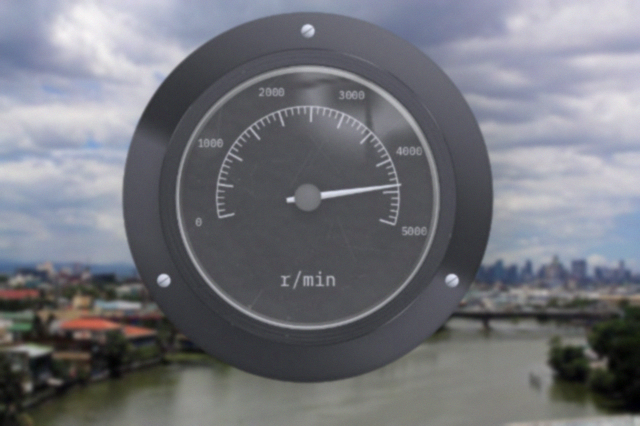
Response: 4400rpm
